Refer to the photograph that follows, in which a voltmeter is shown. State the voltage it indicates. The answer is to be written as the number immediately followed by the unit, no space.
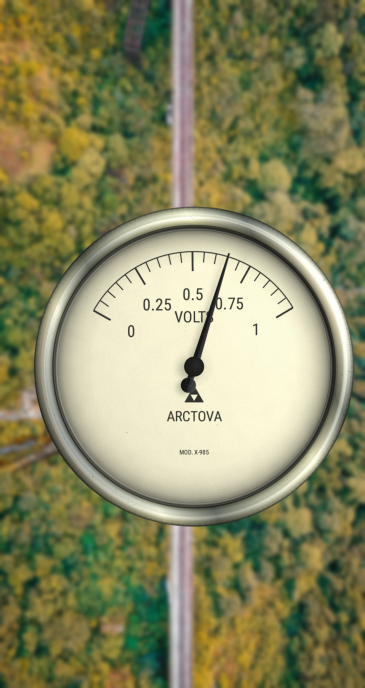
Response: 0.65V
